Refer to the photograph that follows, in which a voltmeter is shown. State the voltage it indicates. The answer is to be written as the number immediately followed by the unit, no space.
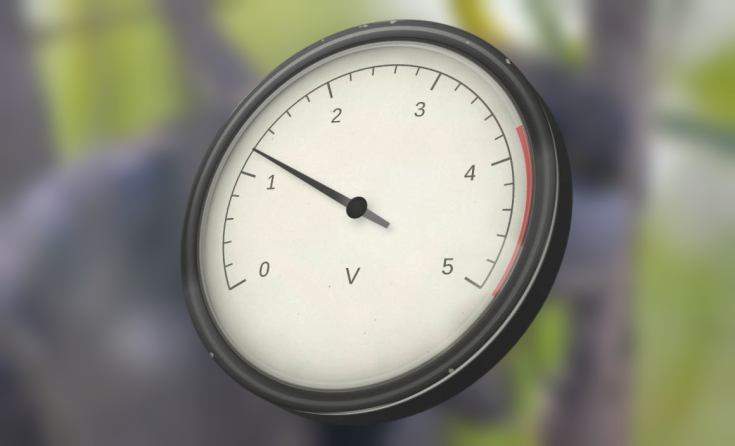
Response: 1.2V
